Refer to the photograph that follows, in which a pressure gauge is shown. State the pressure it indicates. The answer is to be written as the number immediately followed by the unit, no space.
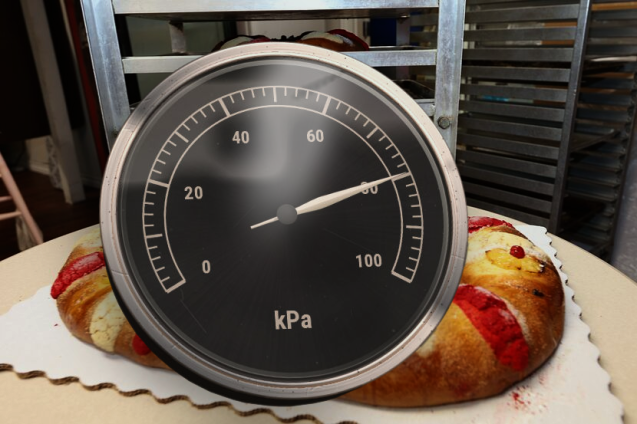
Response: 80kPa
